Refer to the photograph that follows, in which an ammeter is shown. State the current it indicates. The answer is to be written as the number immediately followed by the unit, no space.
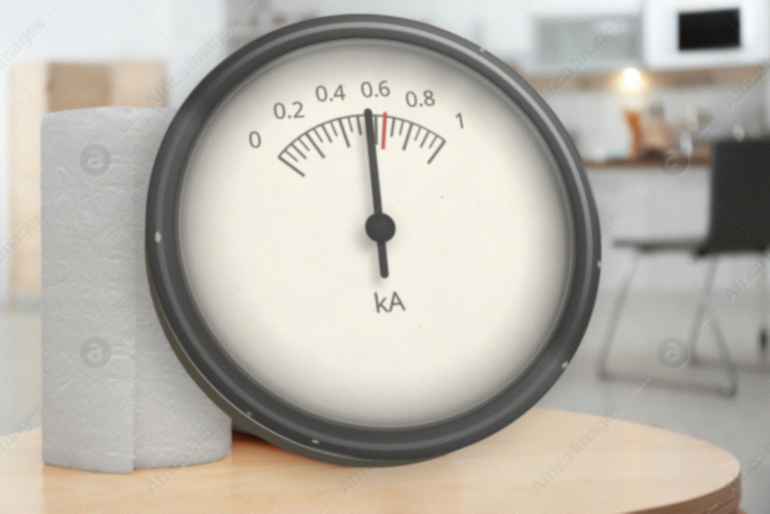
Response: 0.55kA
